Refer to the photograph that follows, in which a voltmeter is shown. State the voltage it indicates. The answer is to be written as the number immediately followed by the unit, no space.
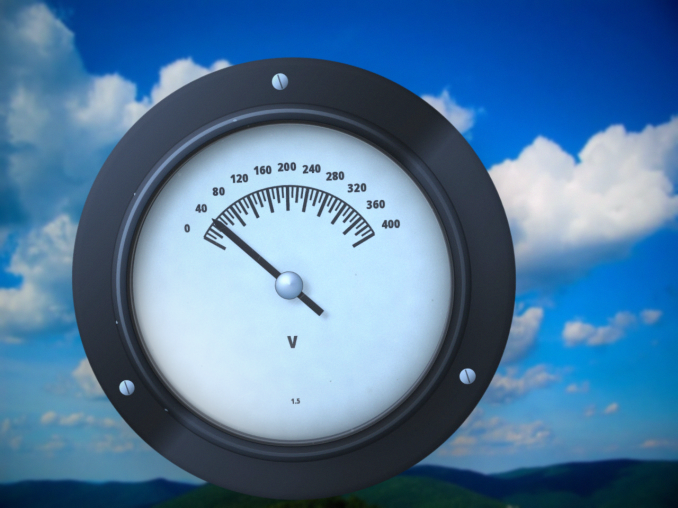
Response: 40V
